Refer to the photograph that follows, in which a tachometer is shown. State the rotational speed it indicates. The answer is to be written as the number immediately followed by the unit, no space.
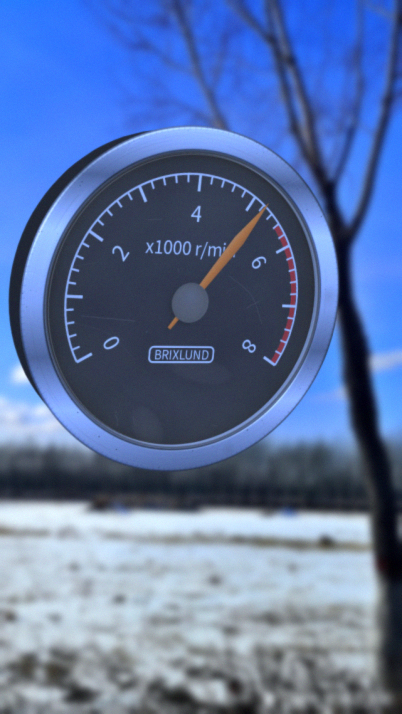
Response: 5200rpm
